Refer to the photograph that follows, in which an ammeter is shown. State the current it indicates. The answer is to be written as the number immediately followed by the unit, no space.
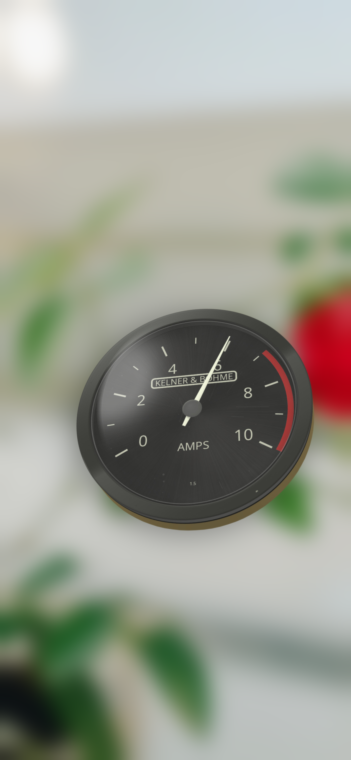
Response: 6A
